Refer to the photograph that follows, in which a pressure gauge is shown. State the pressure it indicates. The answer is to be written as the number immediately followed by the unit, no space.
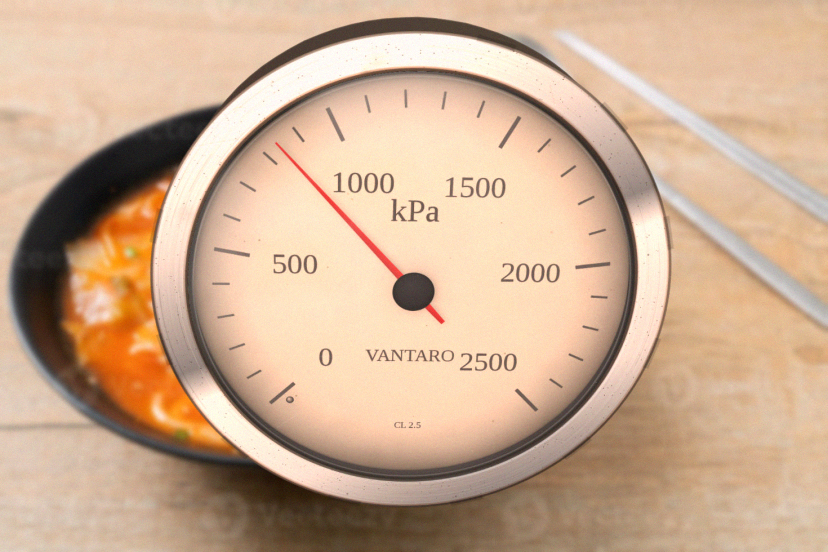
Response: 850kPa
